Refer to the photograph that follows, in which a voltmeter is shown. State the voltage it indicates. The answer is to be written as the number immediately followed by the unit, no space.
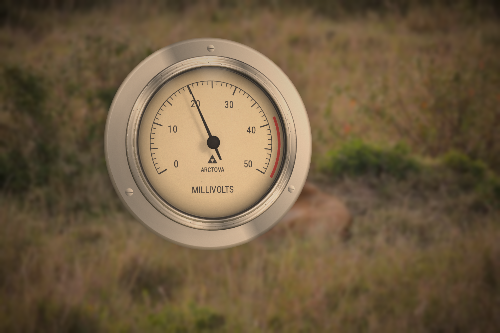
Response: 20mV
